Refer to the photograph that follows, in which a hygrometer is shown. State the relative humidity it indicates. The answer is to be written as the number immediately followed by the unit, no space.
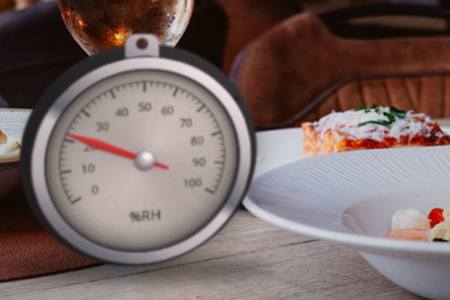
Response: 22%
